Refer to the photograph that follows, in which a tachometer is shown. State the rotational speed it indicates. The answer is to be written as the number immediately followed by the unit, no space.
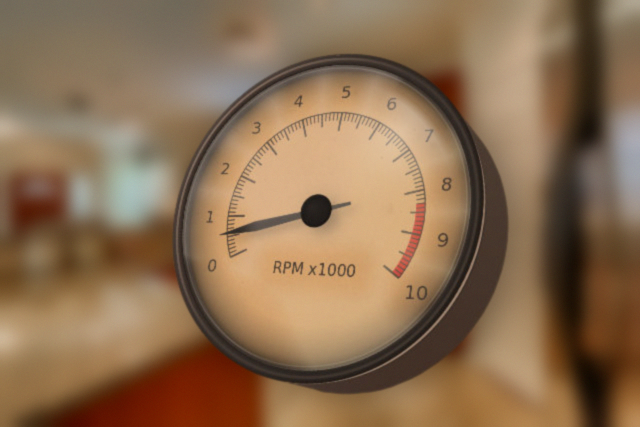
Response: 500rpm
